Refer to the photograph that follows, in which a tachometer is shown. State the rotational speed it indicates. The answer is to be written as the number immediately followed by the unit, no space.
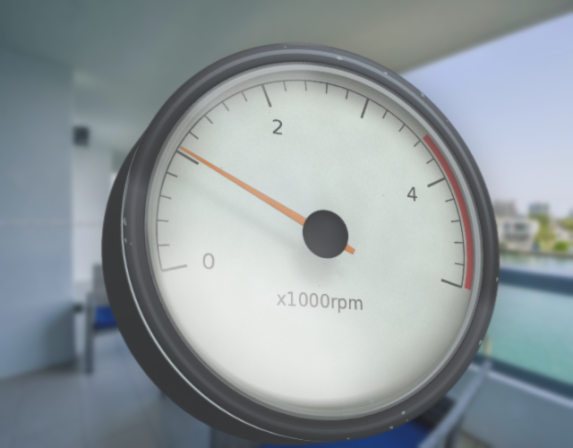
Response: 1000rpm
